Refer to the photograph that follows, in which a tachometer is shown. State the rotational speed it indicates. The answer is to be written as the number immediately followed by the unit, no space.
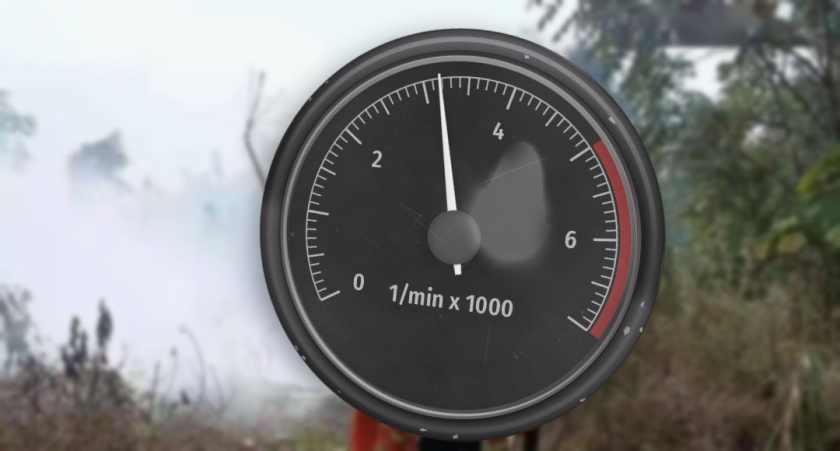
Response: 3200rpm
